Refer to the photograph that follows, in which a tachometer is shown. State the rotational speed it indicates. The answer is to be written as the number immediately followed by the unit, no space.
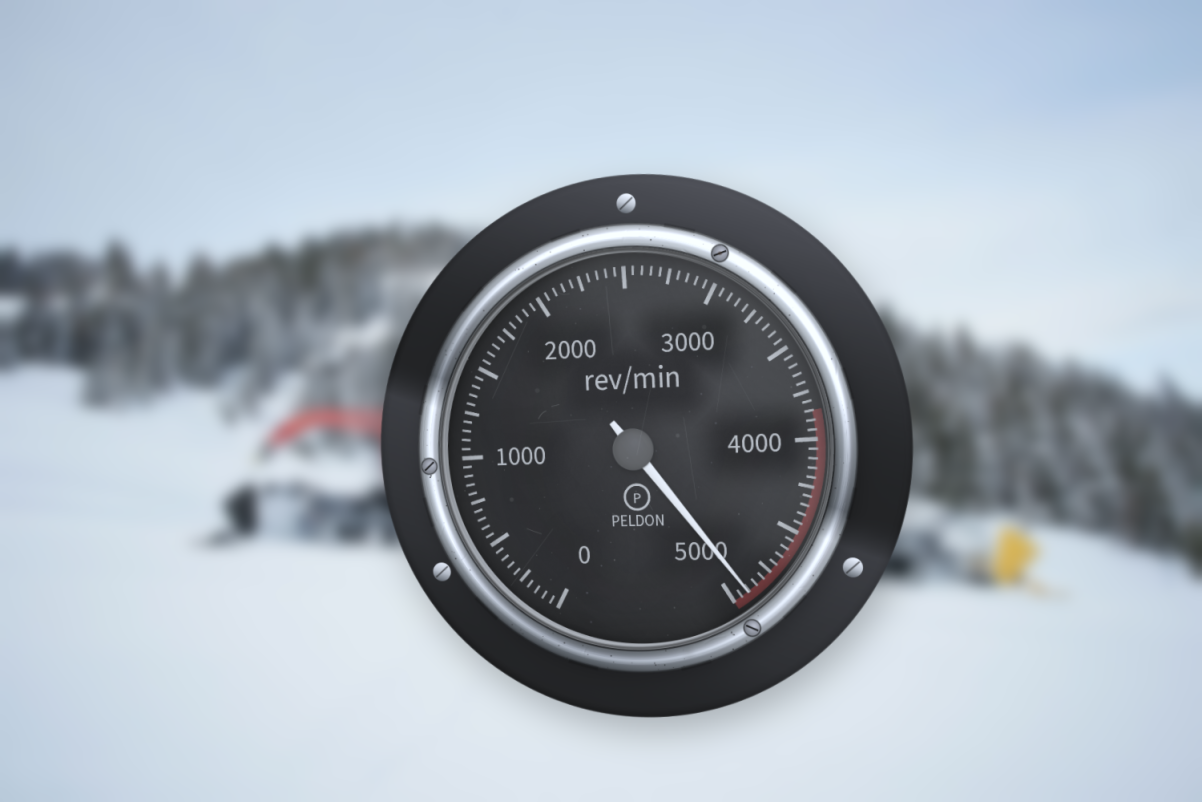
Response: 4900rpm
